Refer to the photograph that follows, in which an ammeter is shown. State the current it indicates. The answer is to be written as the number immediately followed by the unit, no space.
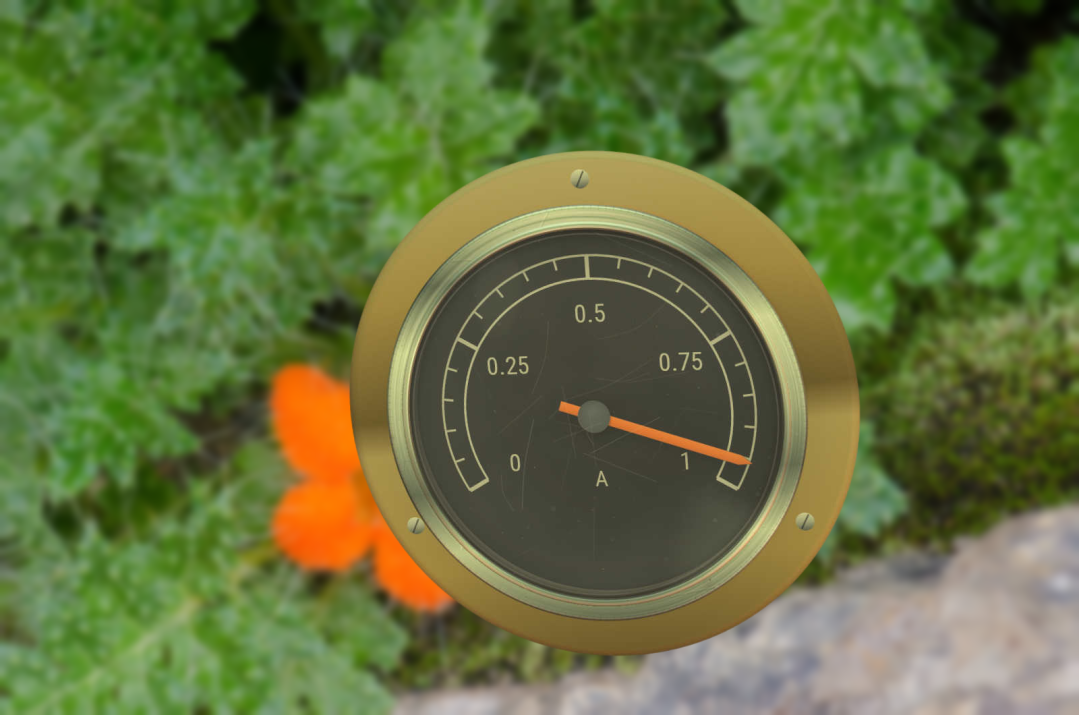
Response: 0.95A
